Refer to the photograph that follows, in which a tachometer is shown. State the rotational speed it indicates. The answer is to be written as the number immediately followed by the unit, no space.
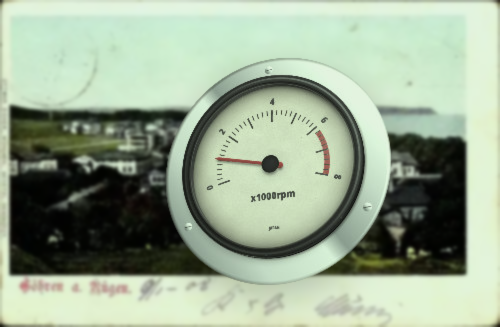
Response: 1000rpm
